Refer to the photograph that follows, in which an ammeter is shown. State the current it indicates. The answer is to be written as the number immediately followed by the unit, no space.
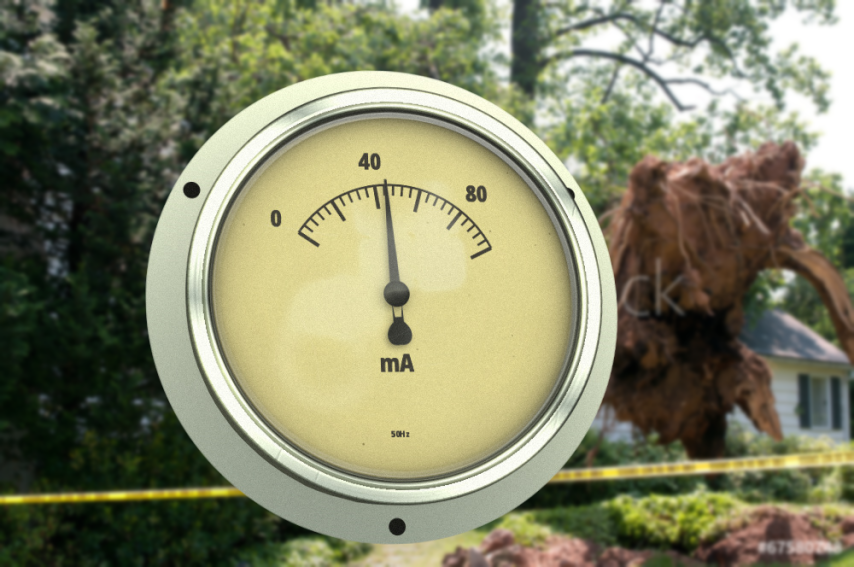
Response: 44mA
